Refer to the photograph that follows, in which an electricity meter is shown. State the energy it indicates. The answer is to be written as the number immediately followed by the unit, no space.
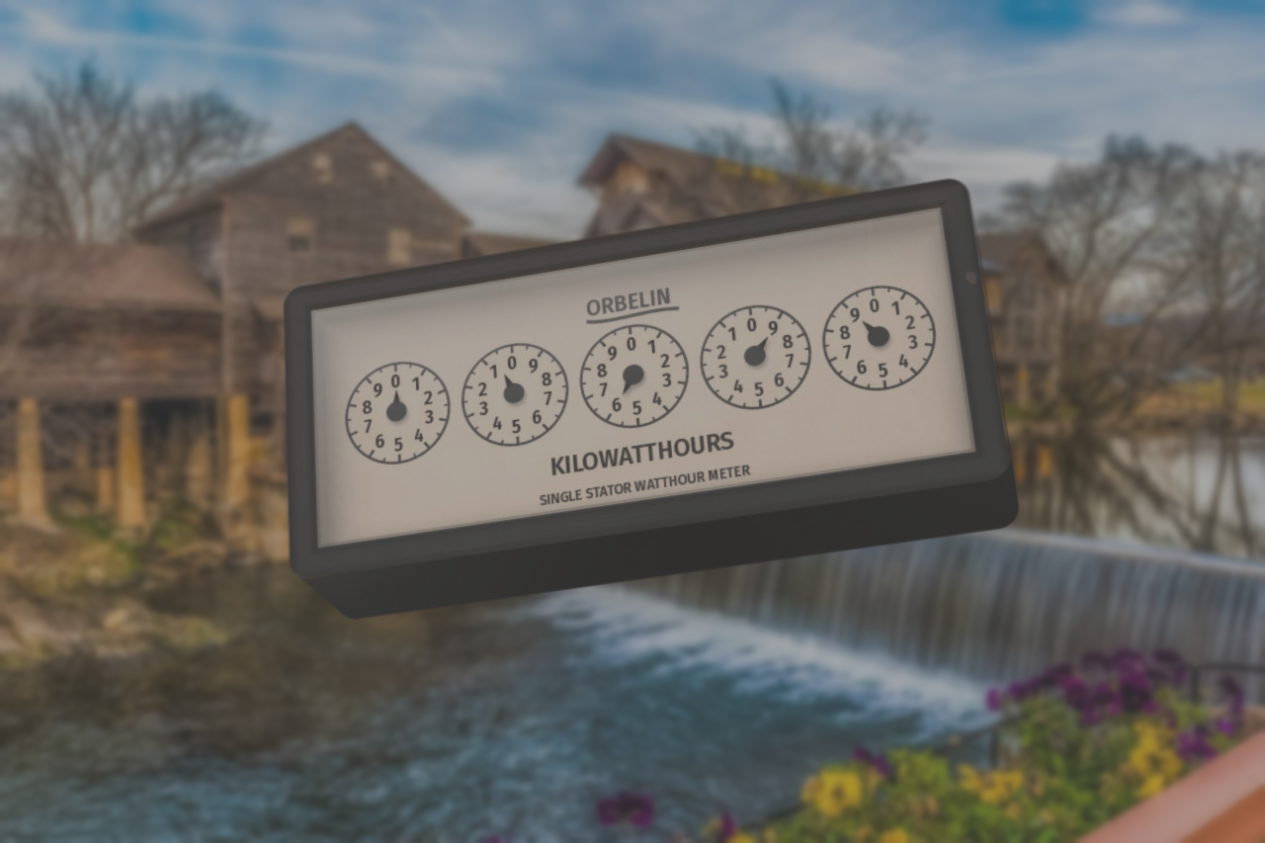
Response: 589kWh
